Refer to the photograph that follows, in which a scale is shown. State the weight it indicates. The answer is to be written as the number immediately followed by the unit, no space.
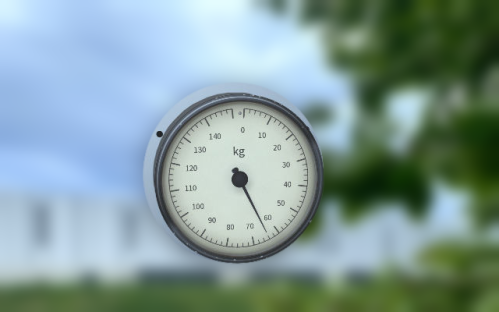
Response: 64kg
